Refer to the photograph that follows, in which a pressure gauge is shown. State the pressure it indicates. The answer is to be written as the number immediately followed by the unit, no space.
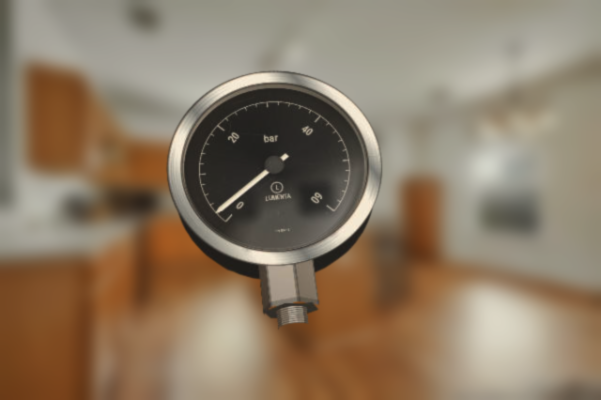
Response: 2bar
